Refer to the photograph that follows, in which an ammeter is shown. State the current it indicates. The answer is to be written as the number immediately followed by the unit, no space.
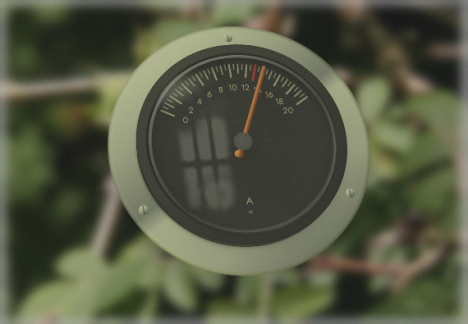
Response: 14A
